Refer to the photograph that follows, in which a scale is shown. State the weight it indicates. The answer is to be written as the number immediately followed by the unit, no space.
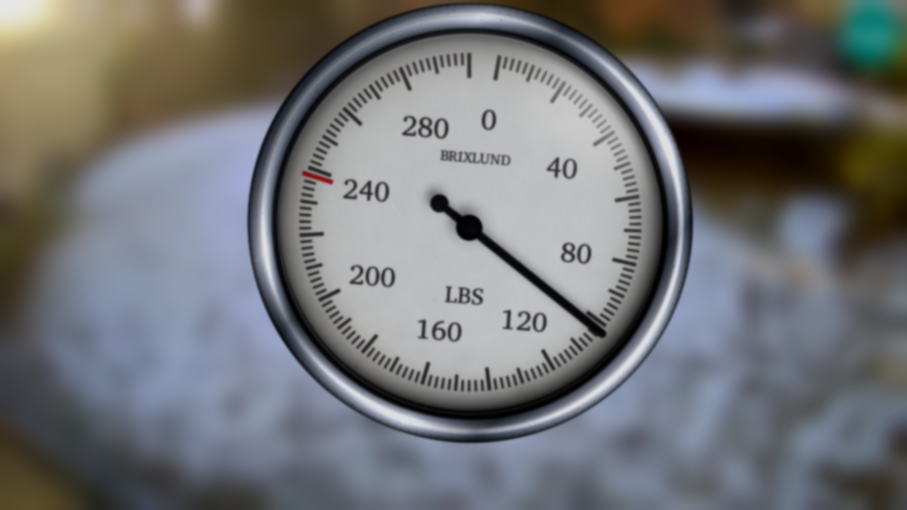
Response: 102lb
